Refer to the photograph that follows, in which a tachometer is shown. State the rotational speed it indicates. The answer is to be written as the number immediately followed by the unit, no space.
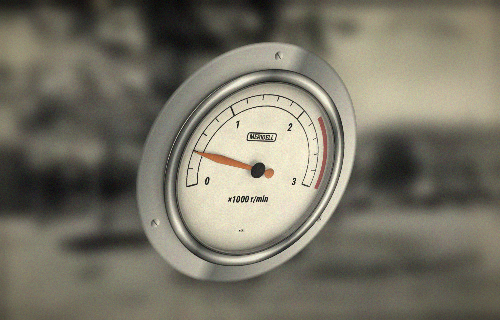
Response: 400rpm
